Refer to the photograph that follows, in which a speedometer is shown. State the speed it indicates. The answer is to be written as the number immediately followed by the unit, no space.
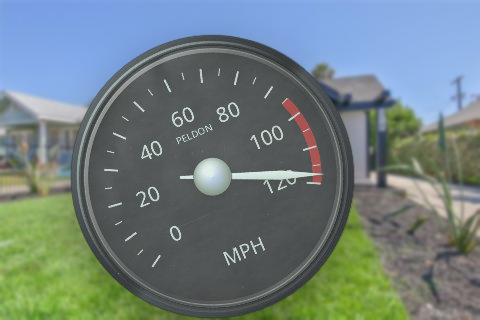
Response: 117.5mph
